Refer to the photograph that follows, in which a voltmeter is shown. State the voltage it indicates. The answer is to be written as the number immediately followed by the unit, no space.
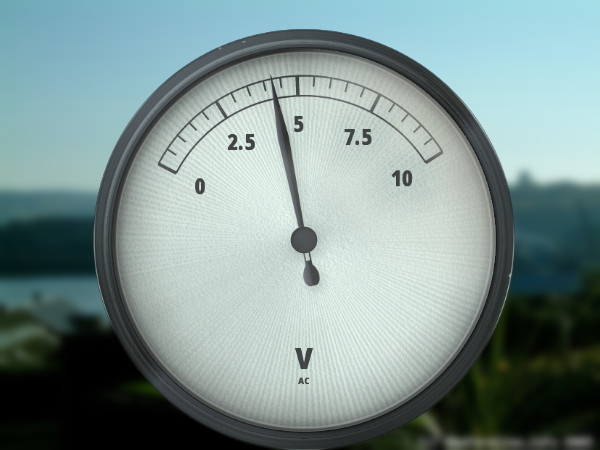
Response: 4.25V
